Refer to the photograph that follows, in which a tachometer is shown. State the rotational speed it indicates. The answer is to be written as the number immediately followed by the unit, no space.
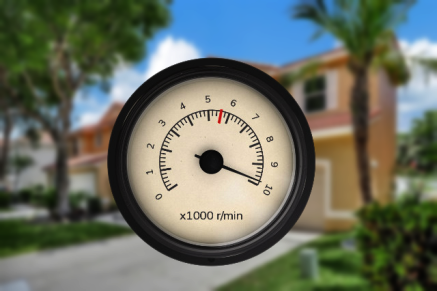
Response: 9800rpm
